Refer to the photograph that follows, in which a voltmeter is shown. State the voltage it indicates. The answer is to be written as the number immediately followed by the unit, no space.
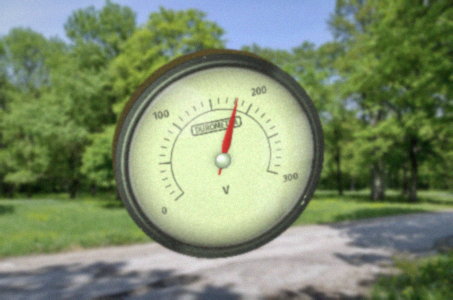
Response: 180V
